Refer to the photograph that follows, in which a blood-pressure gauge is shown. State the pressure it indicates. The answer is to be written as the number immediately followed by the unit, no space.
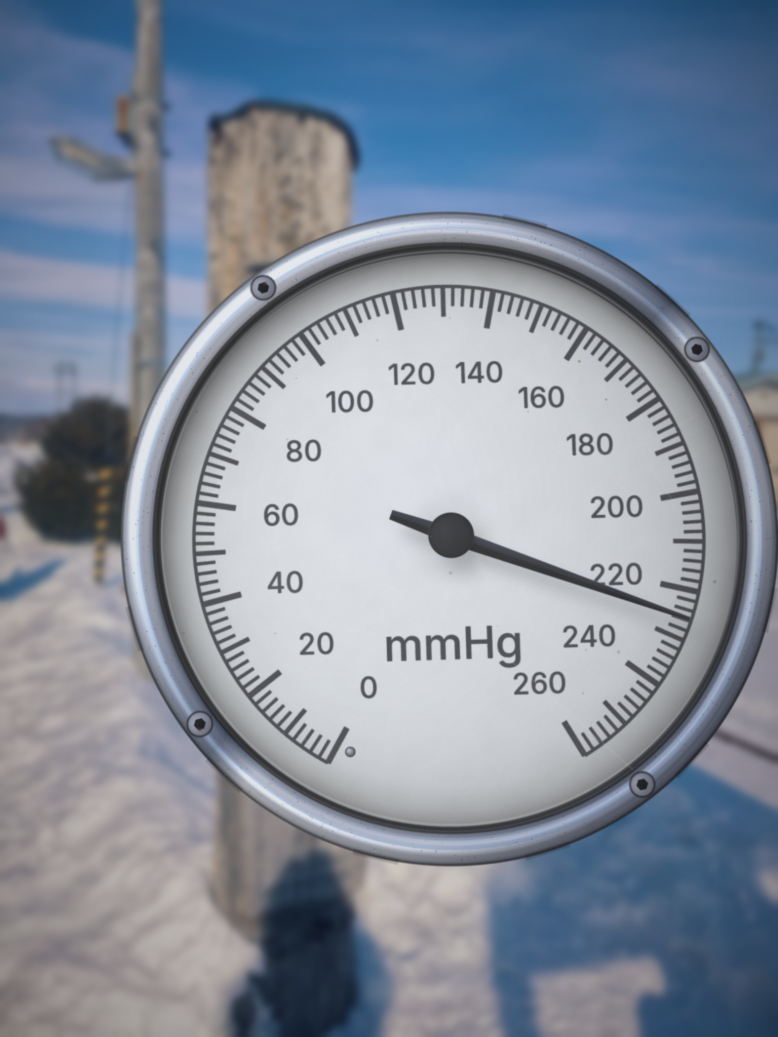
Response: 226mmHg
